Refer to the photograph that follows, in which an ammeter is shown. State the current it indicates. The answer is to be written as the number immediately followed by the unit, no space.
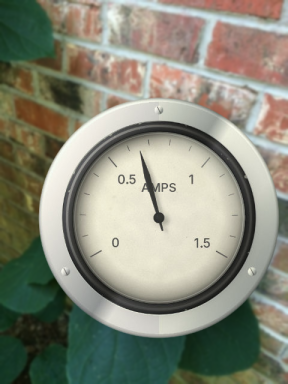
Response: 0.65A
